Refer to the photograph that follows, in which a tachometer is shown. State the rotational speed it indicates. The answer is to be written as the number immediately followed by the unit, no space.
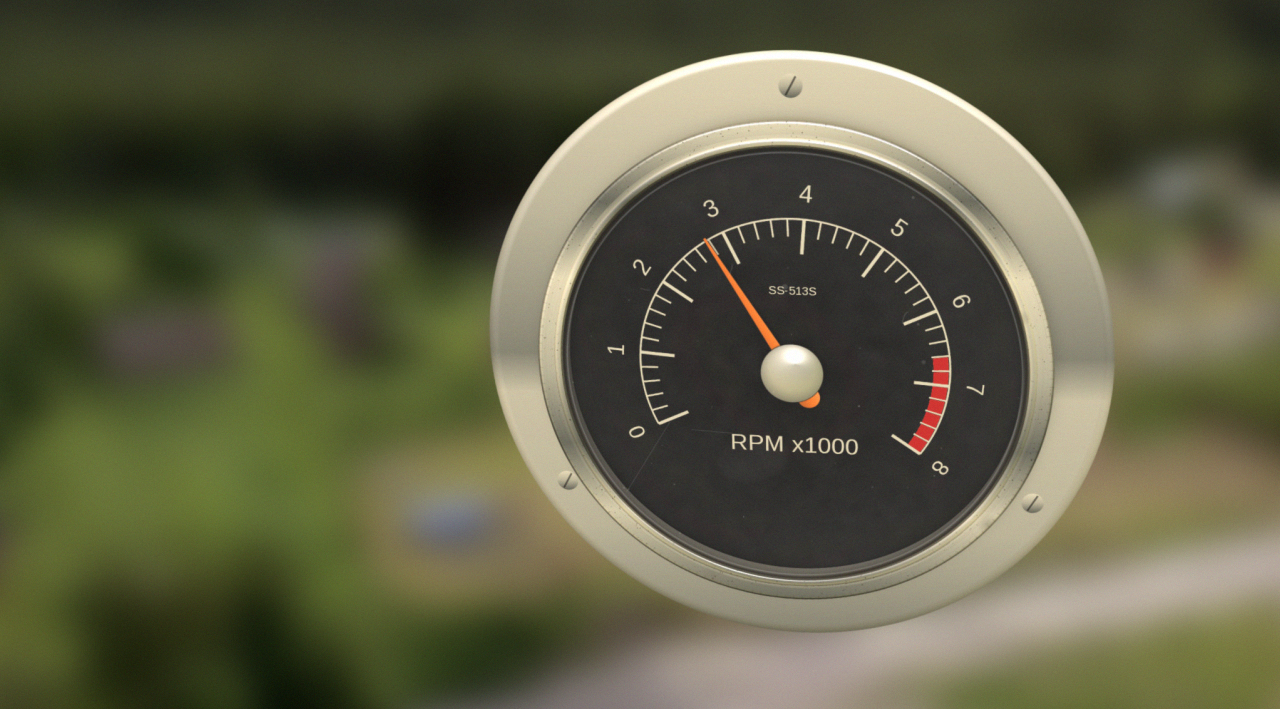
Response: 2800rpm
